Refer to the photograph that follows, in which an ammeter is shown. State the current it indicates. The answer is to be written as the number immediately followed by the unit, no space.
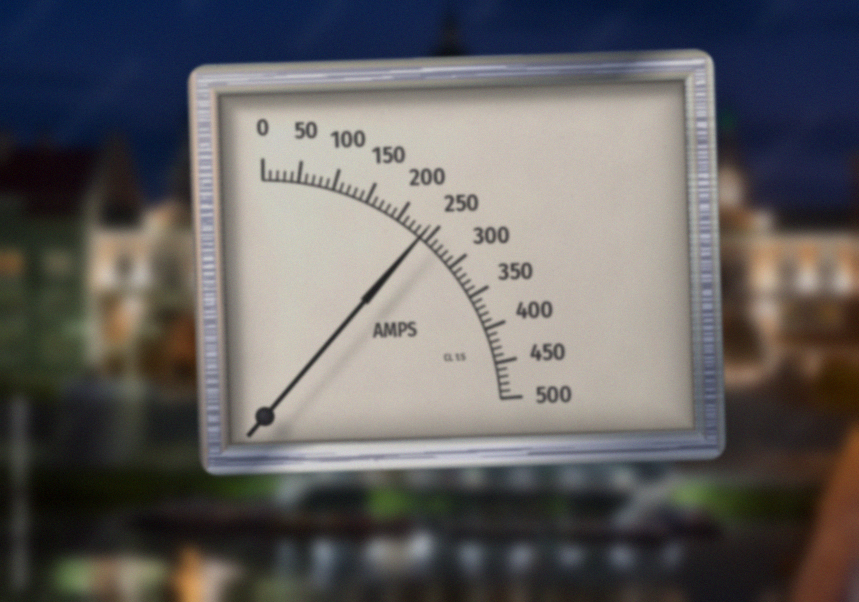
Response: 240A
